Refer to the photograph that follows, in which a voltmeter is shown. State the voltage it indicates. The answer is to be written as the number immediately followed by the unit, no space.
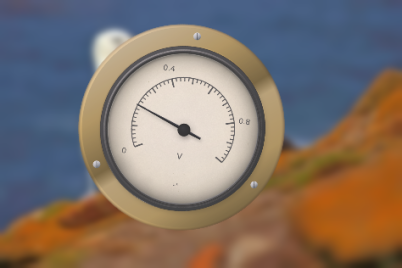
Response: 0.2V
